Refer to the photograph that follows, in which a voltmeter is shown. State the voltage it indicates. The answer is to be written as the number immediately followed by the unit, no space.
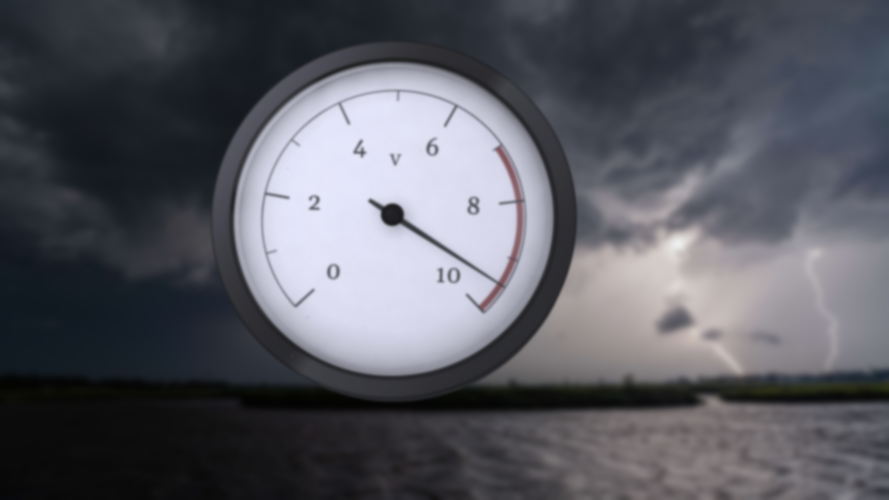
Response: 9.5V
